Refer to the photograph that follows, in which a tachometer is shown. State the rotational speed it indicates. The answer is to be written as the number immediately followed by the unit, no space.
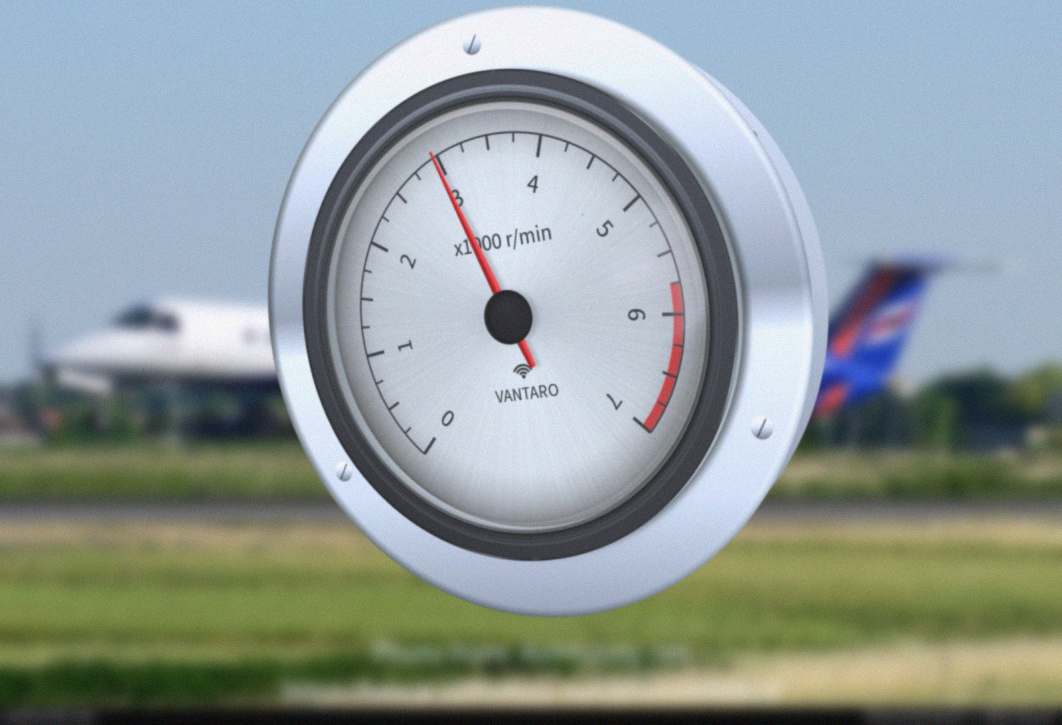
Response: 3000rpm
